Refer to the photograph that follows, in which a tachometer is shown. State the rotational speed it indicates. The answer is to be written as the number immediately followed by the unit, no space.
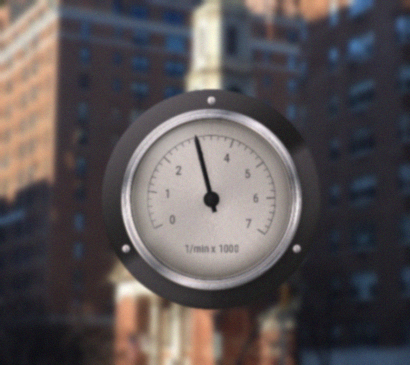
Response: 3000rpm
